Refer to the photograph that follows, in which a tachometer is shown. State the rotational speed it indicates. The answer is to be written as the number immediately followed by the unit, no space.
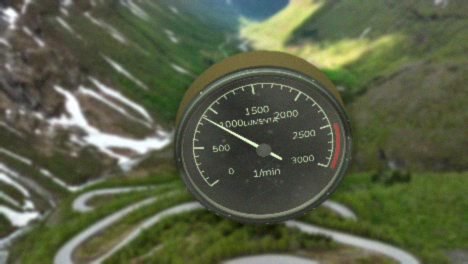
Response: 900rpm
